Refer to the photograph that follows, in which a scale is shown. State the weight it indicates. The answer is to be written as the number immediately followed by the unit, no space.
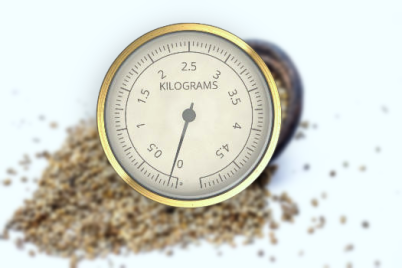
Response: 0.1kg
